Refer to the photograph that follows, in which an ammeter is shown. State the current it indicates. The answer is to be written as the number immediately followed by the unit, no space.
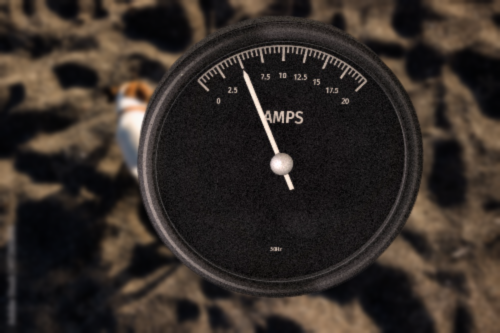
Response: 5A
